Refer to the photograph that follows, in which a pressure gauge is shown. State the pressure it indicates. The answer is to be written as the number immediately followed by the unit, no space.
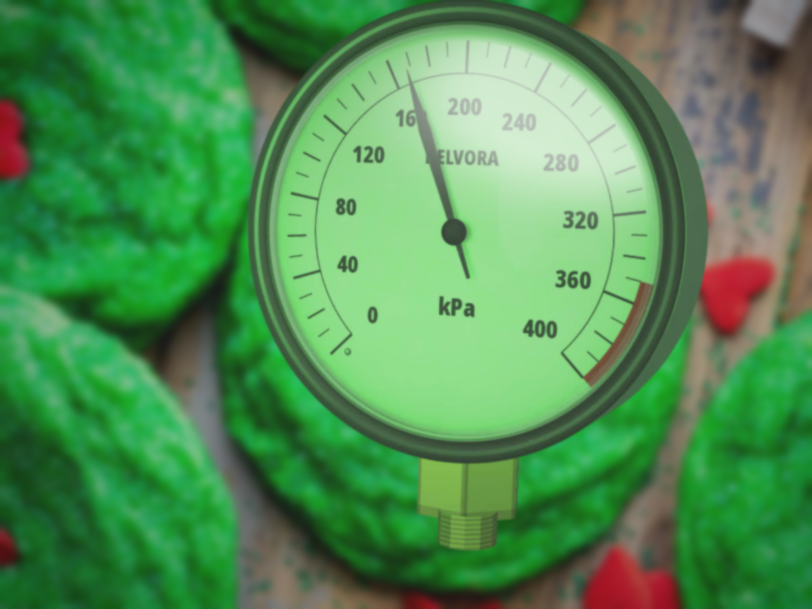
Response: 170kPa
